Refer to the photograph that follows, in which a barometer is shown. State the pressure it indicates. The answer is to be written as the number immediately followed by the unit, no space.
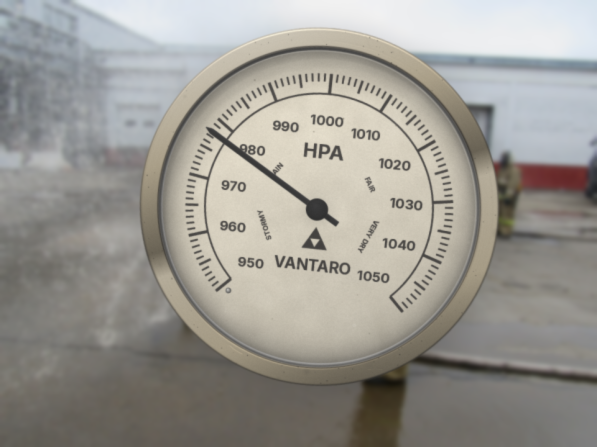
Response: 978hPa
